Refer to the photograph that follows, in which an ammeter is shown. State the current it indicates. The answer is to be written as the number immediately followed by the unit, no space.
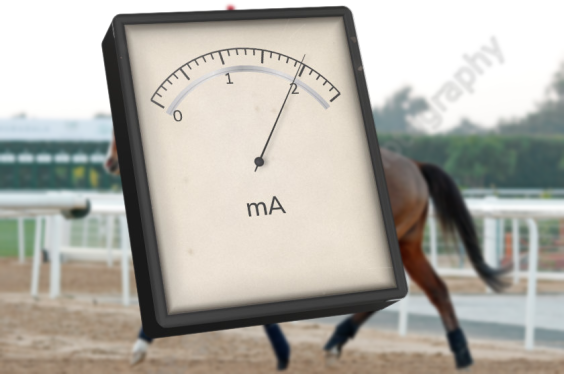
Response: 1.95mA
